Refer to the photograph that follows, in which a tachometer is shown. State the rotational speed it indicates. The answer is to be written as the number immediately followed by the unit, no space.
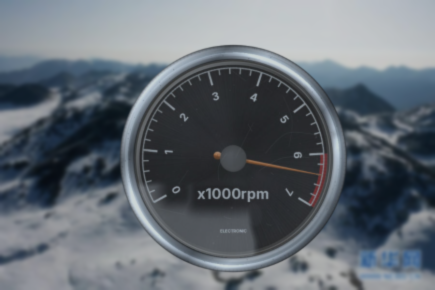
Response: 6400rpm
